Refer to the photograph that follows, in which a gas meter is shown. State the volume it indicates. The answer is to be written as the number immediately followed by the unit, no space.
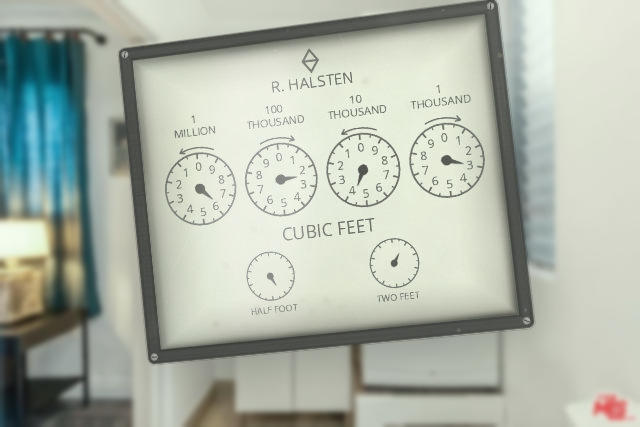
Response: 624300ft³
